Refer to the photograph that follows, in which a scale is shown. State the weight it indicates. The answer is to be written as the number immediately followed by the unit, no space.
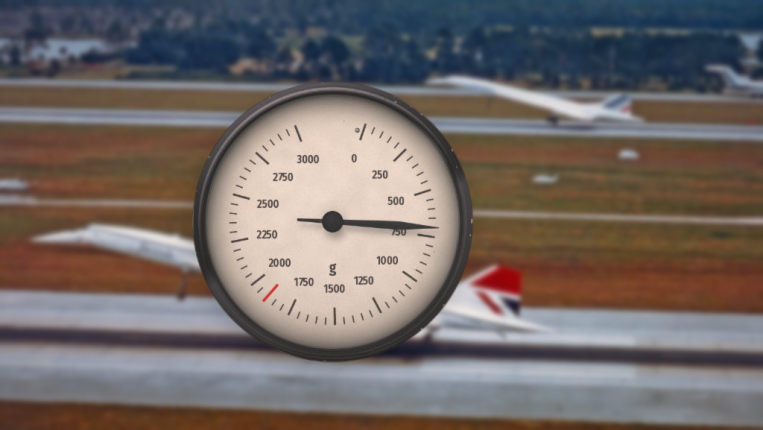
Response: 700g
